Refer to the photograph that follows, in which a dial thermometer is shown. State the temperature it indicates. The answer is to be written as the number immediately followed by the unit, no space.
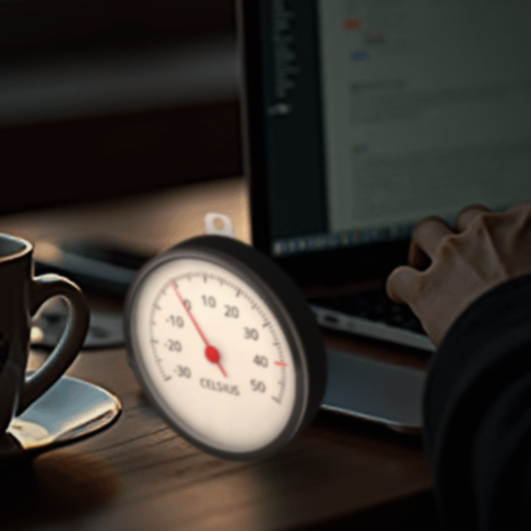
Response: 0°C
